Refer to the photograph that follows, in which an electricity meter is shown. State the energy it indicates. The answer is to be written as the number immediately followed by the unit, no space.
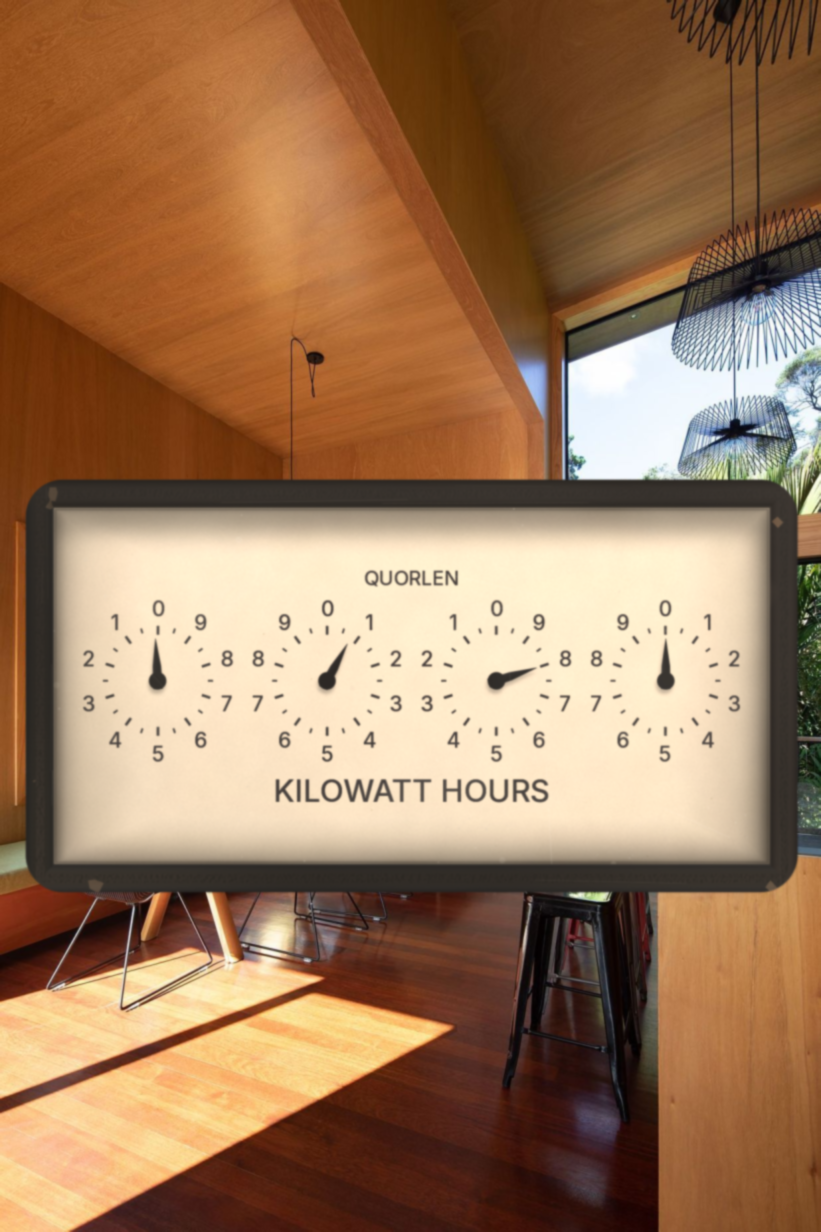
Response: 80kWh
